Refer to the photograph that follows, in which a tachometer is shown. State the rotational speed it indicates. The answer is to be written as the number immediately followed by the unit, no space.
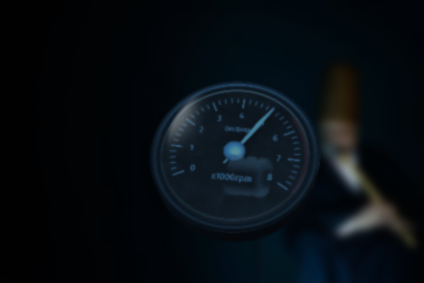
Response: 5000rpm
